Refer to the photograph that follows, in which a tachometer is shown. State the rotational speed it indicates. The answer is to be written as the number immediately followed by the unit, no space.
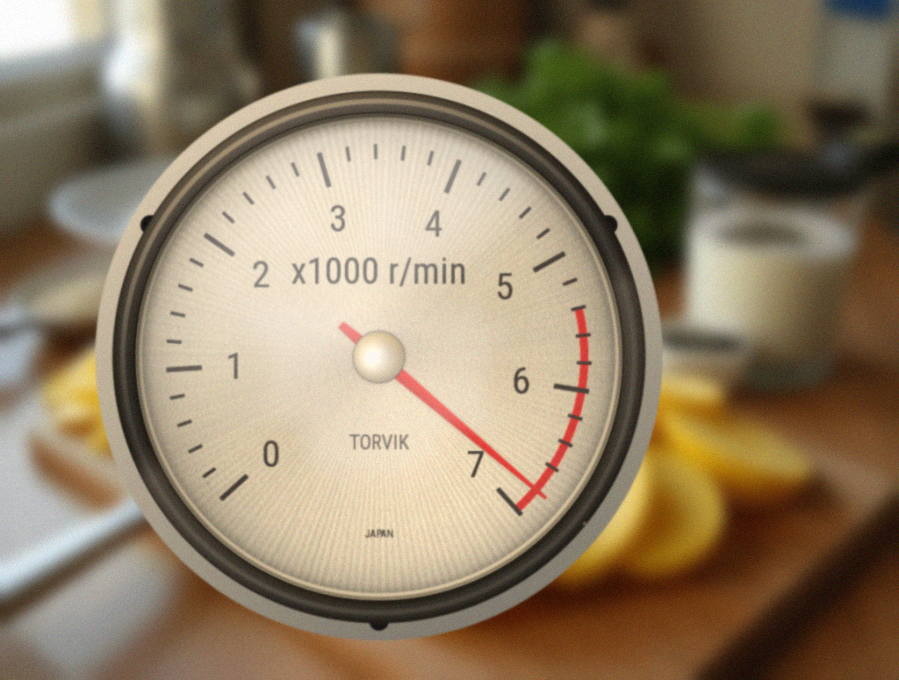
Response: 6800rpm
